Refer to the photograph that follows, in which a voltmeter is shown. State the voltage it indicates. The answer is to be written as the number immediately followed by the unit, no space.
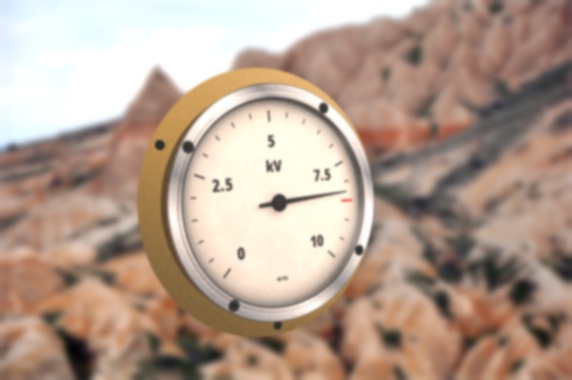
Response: 8.25kV
